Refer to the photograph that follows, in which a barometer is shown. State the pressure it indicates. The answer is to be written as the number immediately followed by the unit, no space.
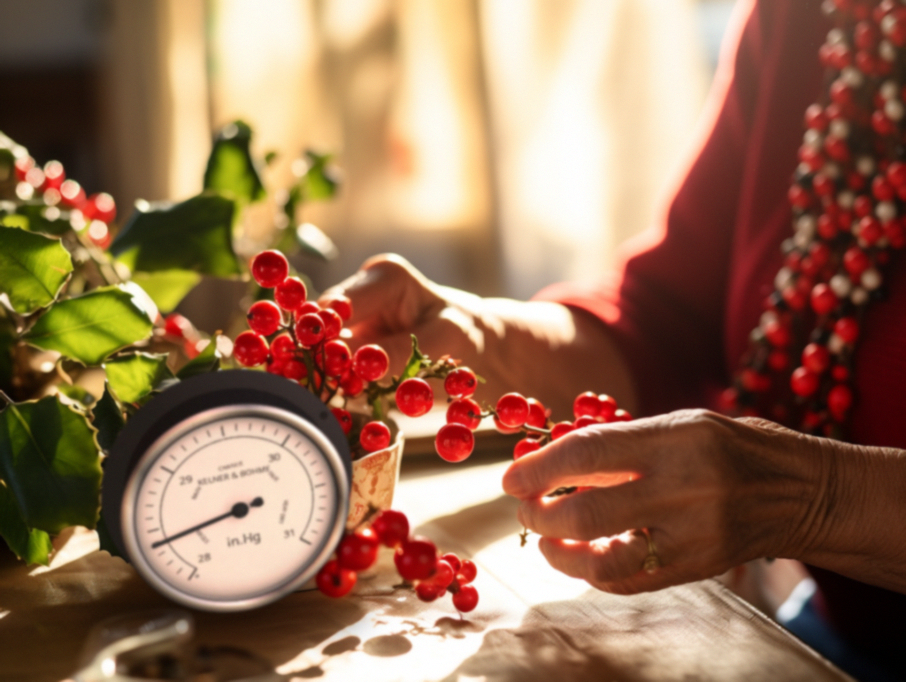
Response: 28.4inHg
